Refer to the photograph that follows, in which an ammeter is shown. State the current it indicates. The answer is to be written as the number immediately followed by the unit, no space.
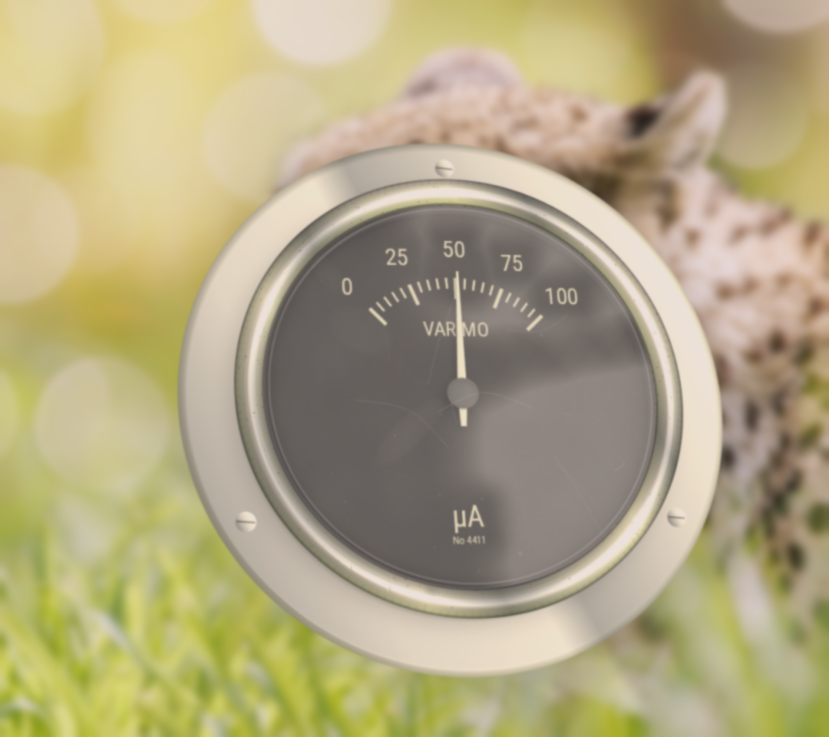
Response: 50µA
